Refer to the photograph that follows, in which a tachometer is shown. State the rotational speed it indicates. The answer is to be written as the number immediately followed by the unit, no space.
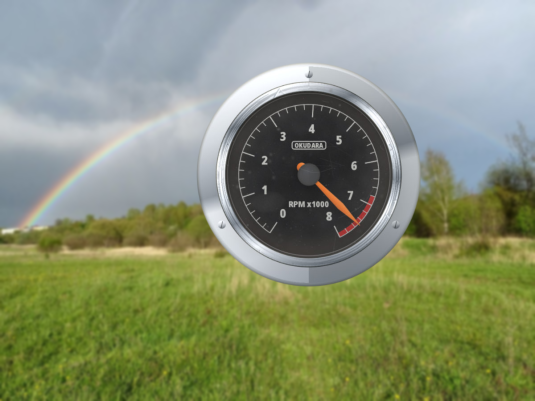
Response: 7500rpm
